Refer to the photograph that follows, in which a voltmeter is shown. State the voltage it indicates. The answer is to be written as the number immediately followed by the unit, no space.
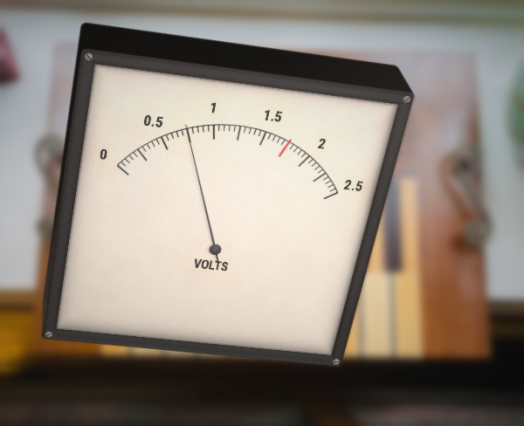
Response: 0.75V
